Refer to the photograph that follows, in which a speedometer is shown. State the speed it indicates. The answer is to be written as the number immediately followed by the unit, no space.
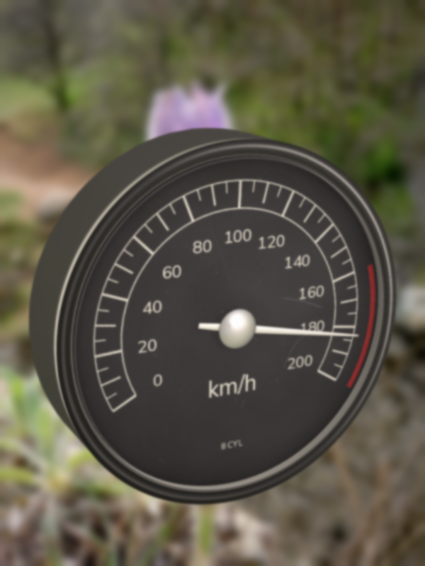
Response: 182.5km/h
